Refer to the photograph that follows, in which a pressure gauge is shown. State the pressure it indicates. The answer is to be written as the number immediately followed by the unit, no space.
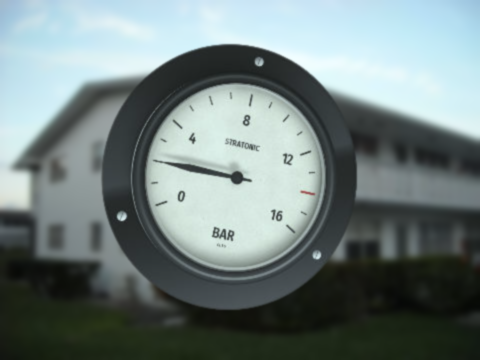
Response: 2bar
